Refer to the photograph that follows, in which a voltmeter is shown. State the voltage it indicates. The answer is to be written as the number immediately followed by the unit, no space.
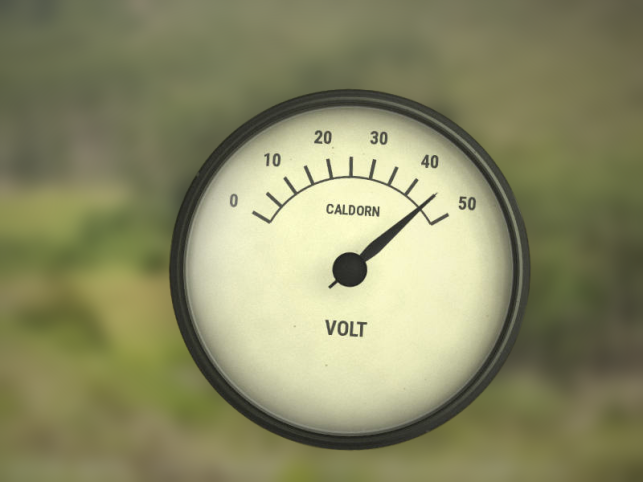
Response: 45V
